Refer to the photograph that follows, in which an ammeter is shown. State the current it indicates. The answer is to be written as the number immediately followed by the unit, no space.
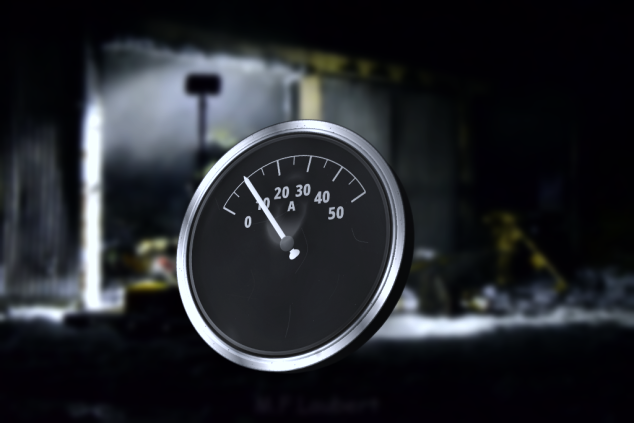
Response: 10A
